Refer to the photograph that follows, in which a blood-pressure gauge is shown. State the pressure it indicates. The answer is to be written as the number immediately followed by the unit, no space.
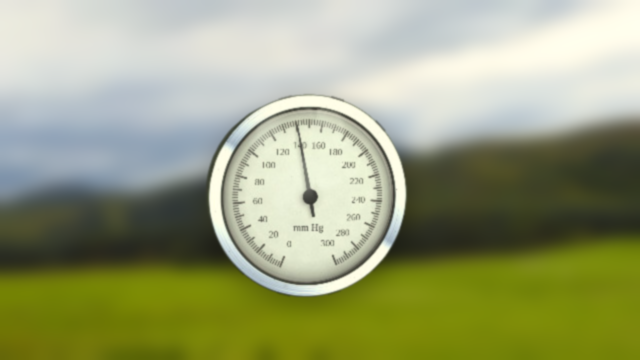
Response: 140mmHg
